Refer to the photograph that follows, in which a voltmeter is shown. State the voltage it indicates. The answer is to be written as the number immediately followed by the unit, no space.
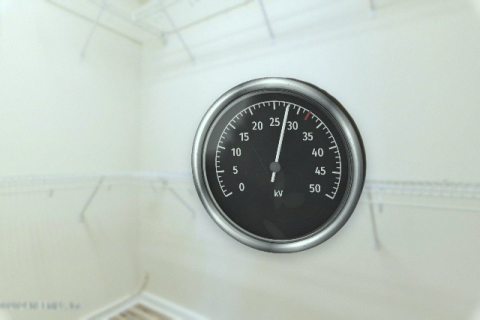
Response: 28kV
